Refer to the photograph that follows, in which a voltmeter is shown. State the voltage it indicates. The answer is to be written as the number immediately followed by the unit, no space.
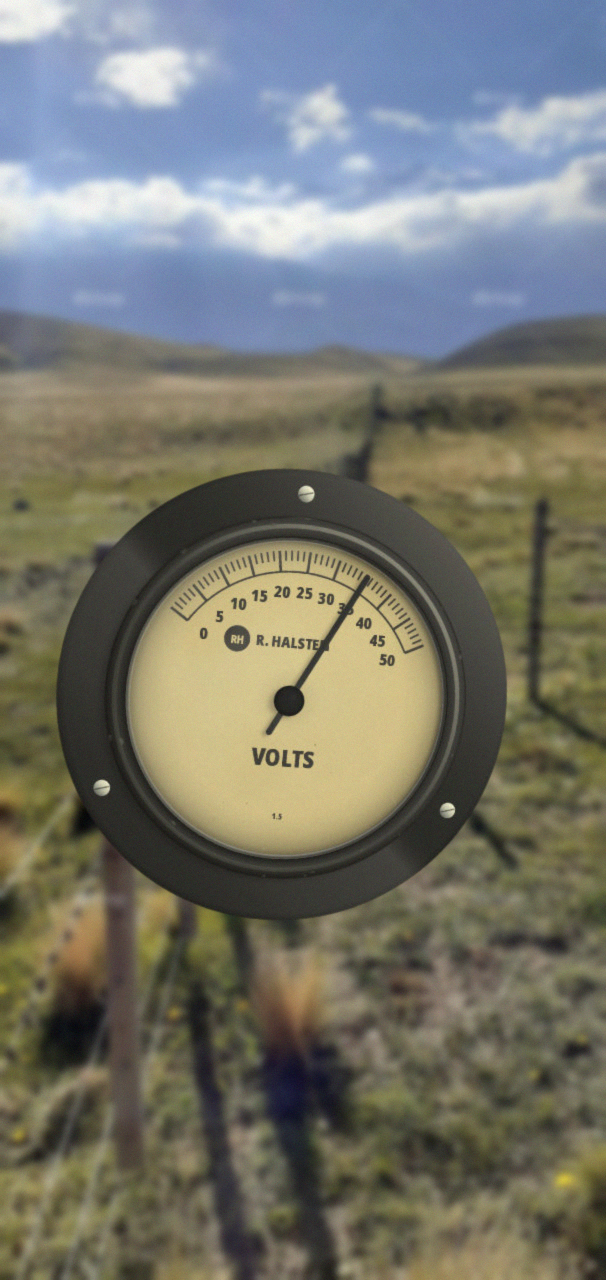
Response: 35V
